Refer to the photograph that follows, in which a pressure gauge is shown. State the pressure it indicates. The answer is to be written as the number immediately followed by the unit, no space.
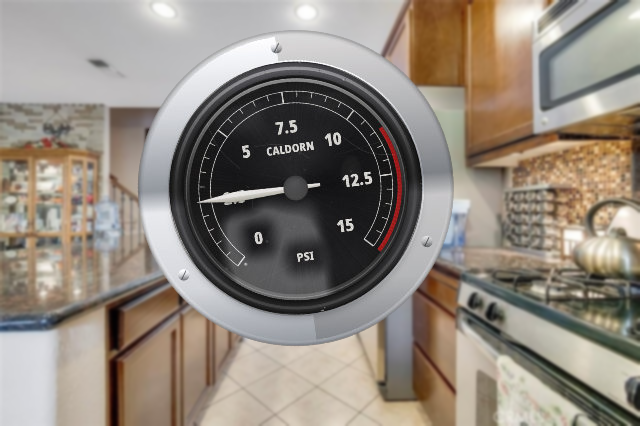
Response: 2.5psi
